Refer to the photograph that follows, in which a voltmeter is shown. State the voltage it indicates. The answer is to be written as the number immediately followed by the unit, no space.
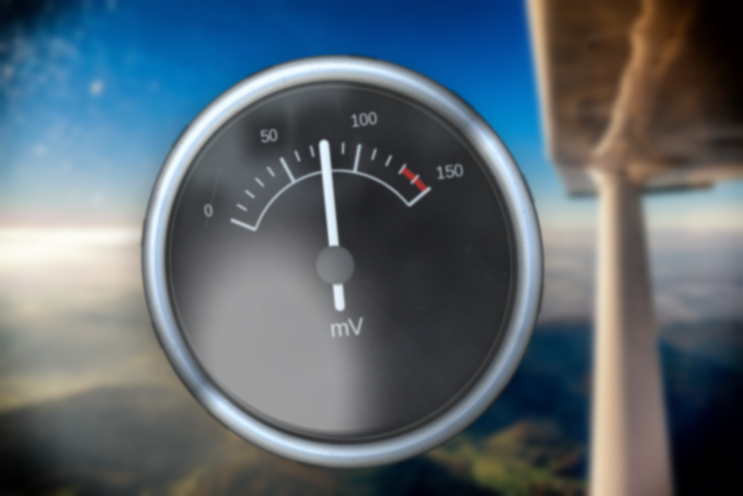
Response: 80mV
